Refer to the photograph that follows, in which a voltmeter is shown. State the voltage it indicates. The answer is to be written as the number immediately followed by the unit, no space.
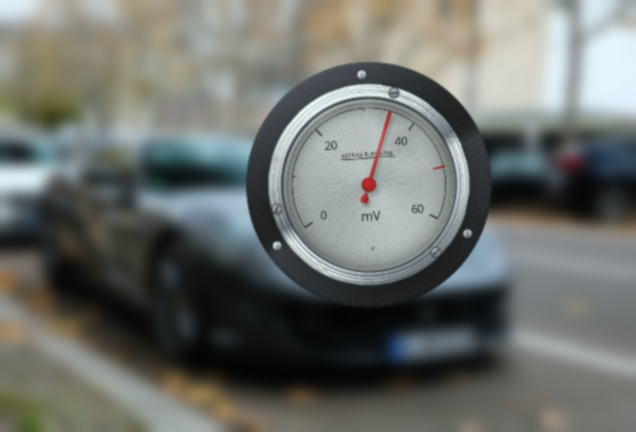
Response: 35mV
